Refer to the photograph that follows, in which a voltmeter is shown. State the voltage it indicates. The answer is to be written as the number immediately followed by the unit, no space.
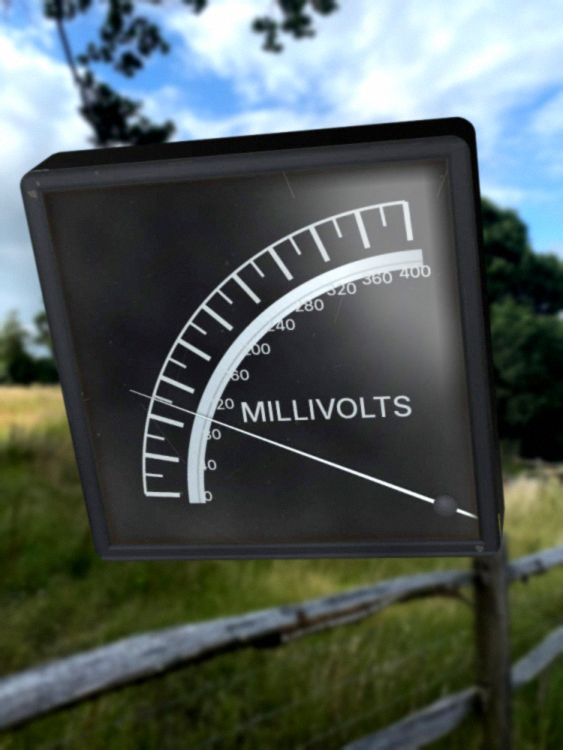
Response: 100mV
